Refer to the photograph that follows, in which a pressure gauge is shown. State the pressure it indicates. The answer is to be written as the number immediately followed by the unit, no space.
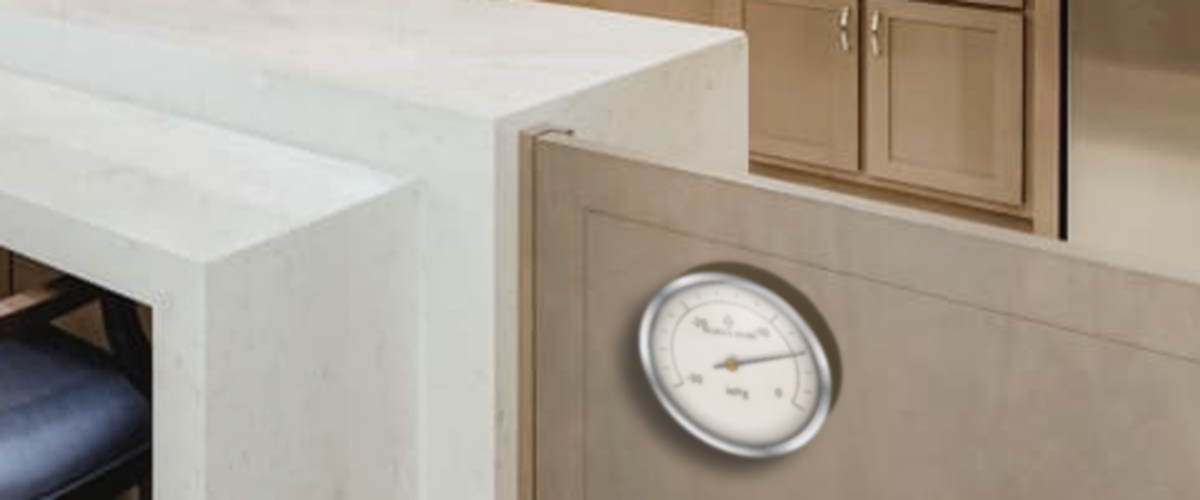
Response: -6inHg
